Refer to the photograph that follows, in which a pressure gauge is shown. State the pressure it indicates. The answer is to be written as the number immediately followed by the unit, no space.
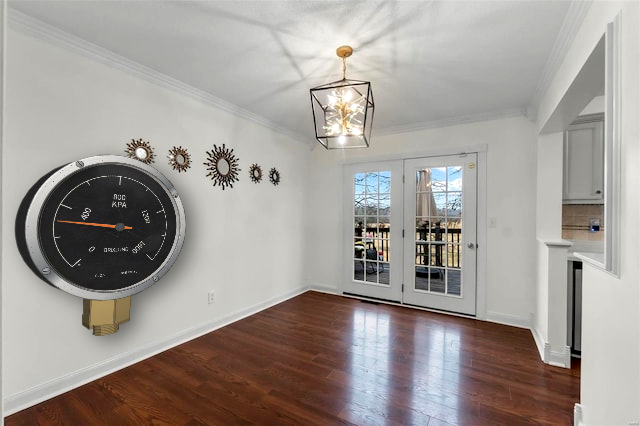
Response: 300kPa
